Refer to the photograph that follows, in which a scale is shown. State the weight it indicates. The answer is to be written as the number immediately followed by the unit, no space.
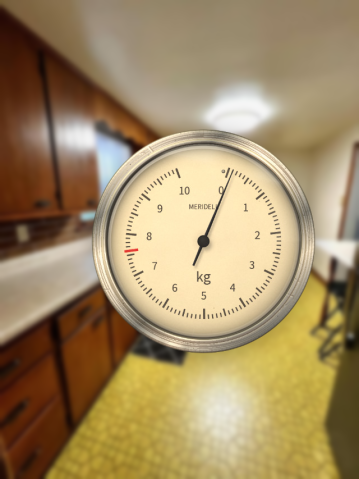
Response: 0.1kg
